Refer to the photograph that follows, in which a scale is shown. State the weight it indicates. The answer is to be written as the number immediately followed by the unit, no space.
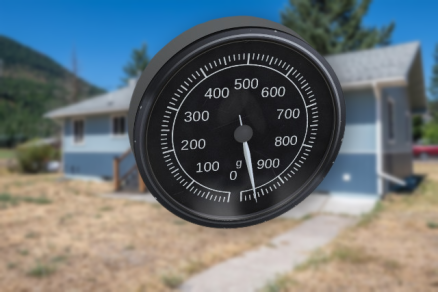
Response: 970g
